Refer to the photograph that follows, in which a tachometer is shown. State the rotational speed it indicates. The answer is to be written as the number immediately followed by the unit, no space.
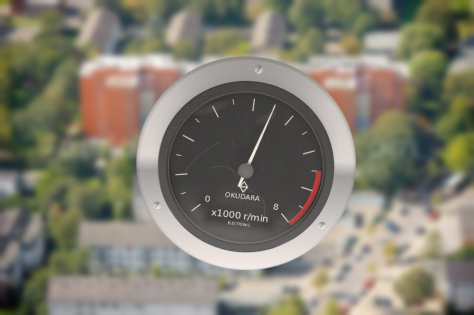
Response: 4500rpm
